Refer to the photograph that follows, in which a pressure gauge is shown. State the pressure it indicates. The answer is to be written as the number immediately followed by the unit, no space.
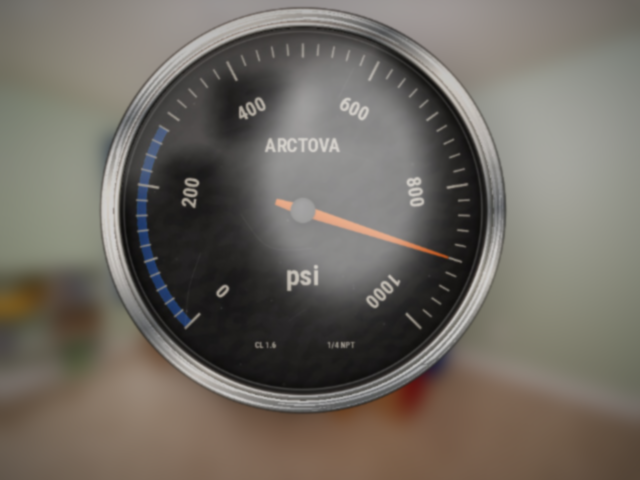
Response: 900psi
